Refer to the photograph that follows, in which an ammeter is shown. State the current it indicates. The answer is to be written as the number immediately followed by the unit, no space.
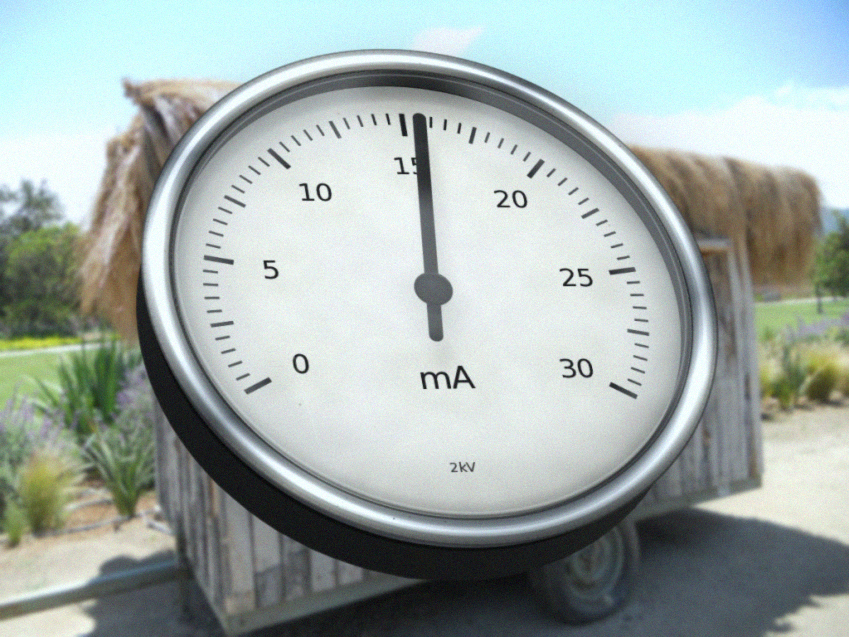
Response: 15.5mA
